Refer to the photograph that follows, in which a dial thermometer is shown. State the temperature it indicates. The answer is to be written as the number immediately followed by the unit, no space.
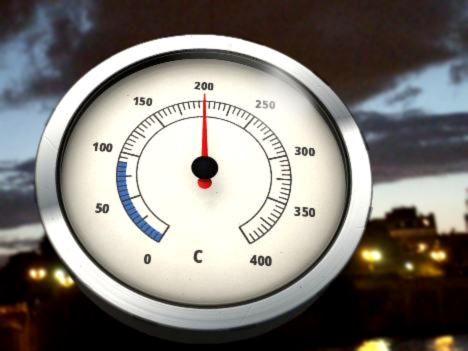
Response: 200°C
